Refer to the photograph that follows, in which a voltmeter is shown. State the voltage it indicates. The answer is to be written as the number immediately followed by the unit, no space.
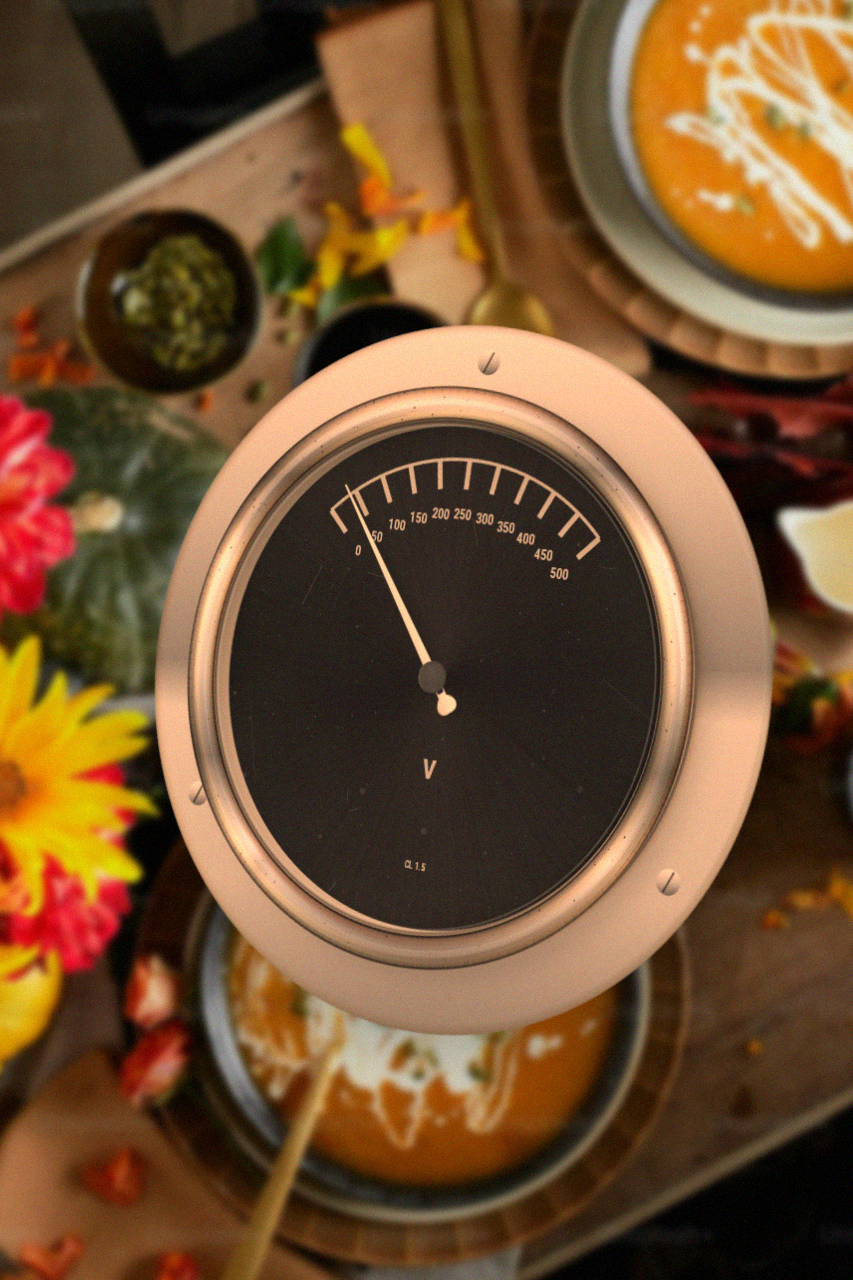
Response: 50V
